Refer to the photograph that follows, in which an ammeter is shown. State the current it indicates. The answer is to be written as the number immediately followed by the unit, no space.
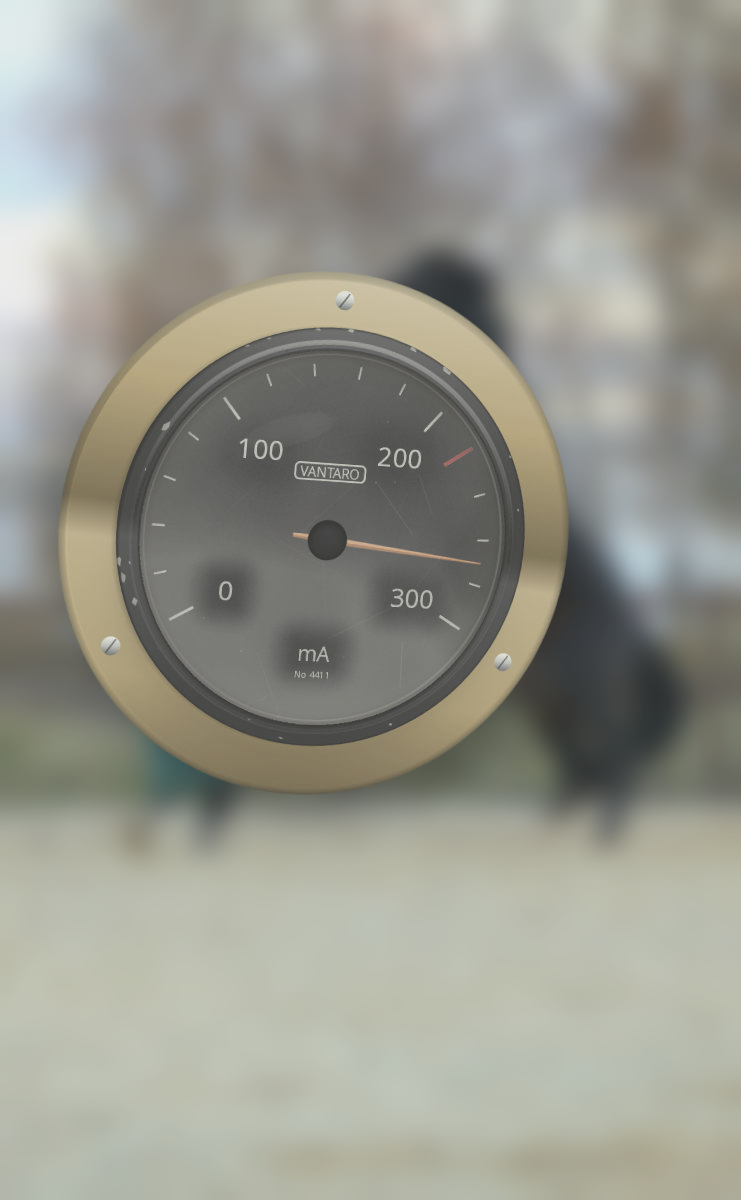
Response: 270mA
